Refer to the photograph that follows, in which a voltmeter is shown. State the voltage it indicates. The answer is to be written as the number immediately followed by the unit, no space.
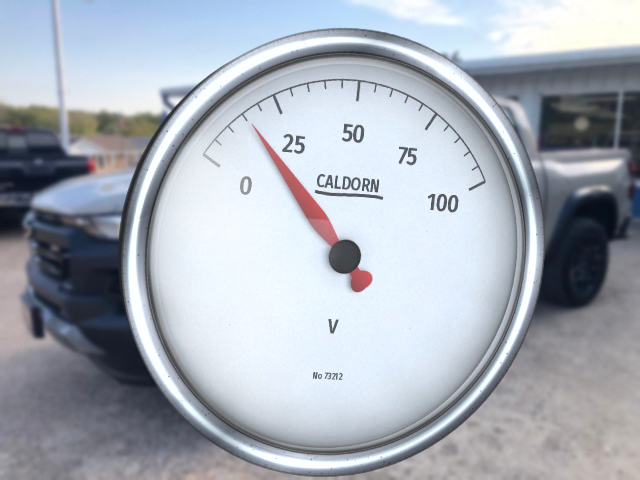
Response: 15V
